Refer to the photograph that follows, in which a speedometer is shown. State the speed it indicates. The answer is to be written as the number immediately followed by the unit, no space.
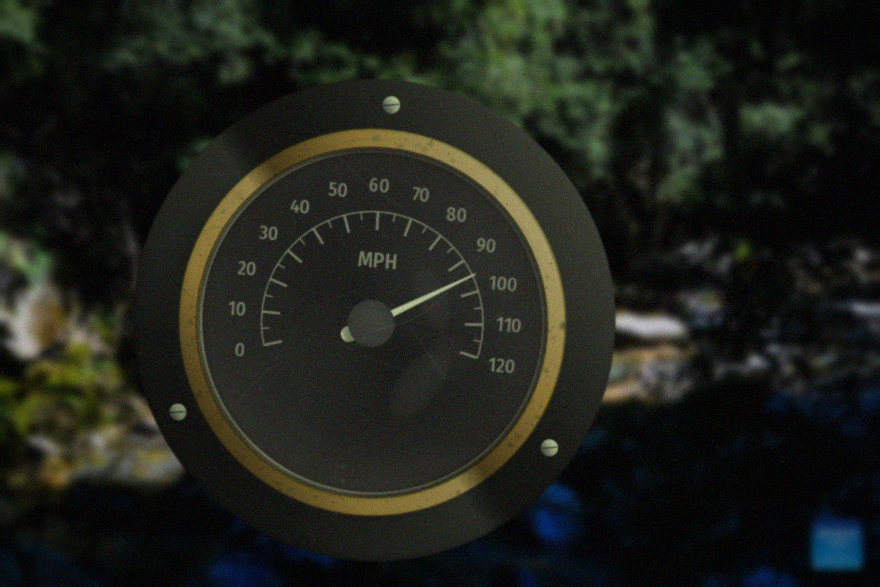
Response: 95mph
